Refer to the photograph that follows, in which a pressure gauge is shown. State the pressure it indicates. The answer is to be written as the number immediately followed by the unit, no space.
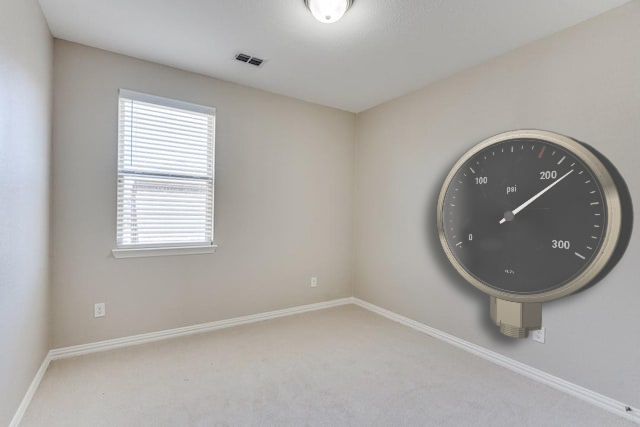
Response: 215psi
